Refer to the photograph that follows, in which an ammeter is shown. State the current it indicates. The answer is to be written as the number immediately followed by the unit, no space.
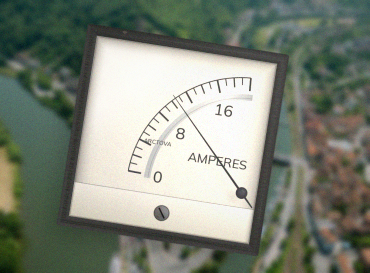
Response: 10.5A
